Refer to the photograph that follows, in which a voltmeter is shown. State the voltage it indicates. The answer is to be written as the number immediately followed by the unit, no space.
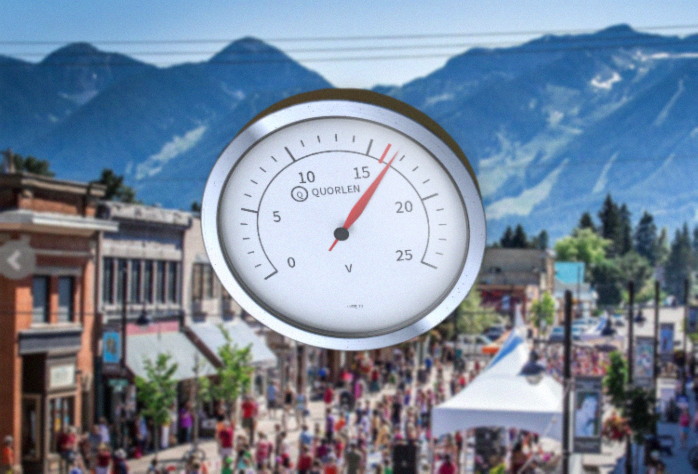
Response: 16.5V
